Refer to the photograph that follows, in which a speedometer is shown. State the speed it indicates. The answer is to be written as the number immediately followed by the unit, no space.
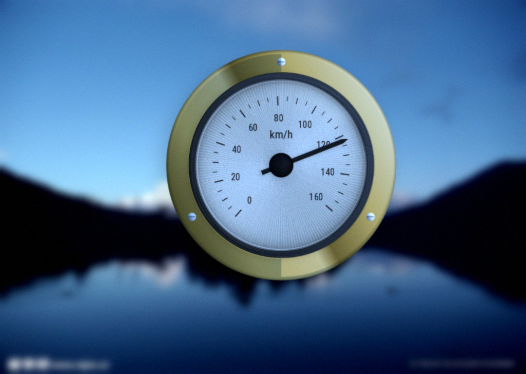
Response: 122.5km/h
